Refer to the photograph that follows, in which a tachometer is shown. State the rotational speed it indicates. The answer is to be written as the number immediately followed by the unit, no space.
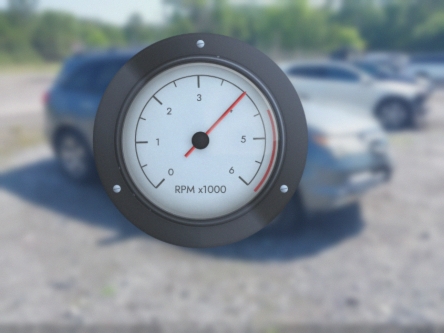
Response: 4000rpm
